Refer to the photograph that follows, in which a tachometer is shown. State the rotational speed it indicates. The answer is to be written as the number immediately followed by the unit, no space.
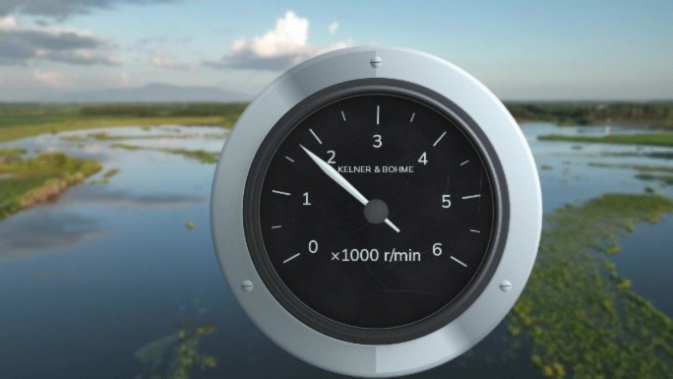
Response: 1750rpm
